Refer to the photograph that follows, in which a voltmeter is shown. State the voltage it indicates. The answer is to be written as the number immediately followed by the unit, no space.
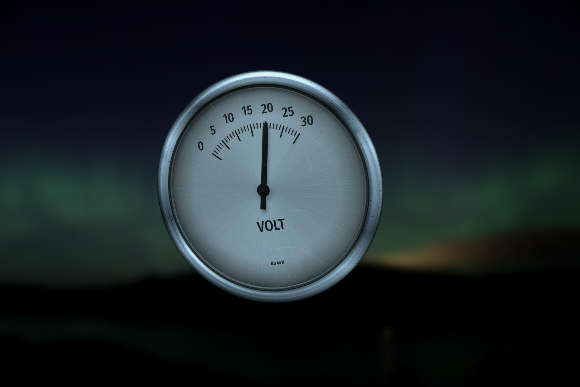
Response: 20V
